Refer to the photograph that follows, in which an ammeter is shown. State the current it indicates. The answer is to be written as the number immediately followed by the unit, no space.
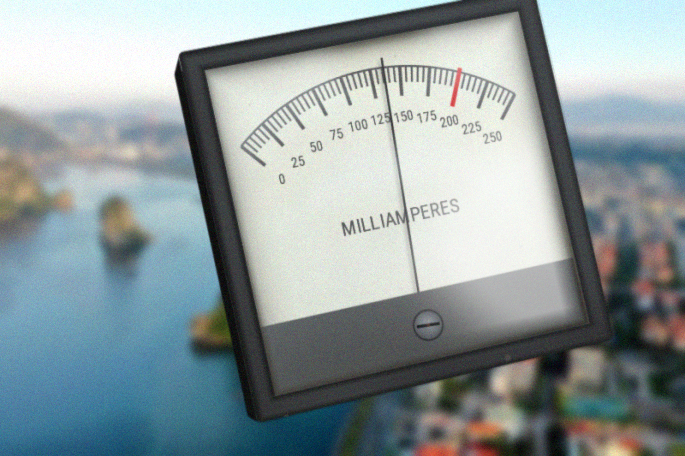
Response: 135mA
